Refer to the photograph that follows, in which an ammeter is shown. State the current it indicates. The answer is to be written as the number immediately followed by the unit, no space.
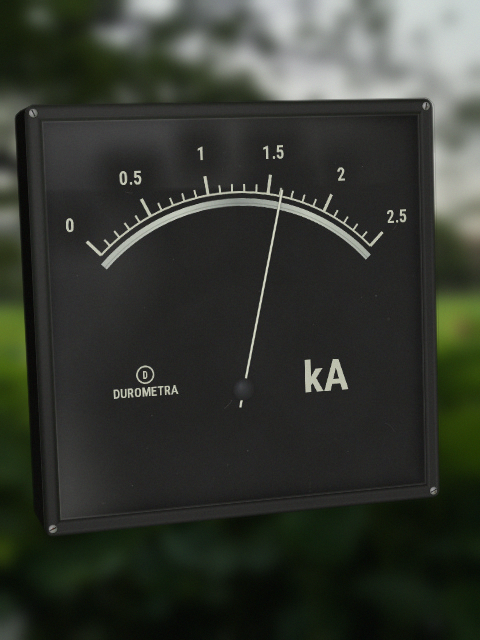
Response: 1.6kA
